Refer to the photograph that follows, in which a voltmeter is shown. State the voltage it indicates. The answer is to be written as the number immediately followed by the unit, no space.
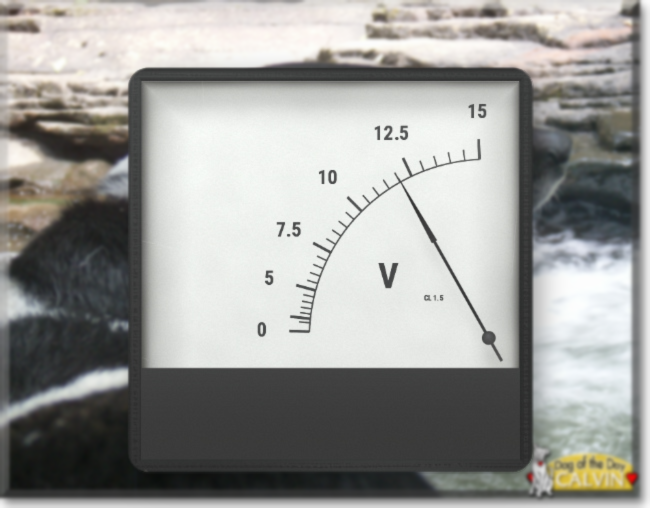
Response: 12V
